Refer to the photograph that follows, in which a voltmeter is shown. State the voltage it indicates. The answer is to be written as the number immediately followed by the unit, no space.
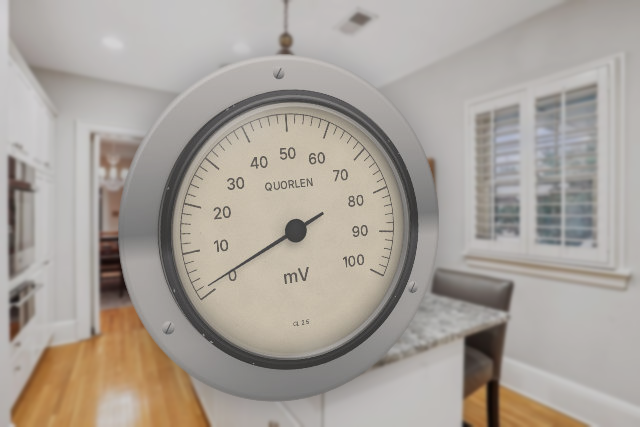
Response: 2mV
